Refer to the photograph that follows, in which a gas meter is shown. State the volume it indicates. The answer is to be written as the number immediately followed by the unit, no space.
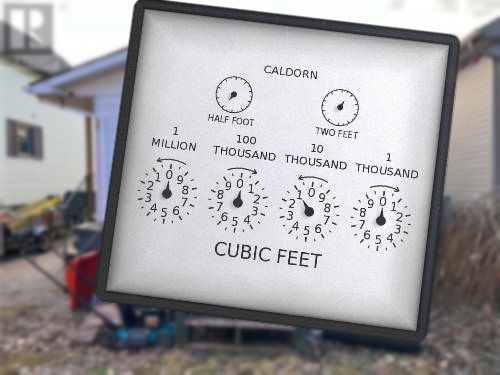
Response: 1000ft³
